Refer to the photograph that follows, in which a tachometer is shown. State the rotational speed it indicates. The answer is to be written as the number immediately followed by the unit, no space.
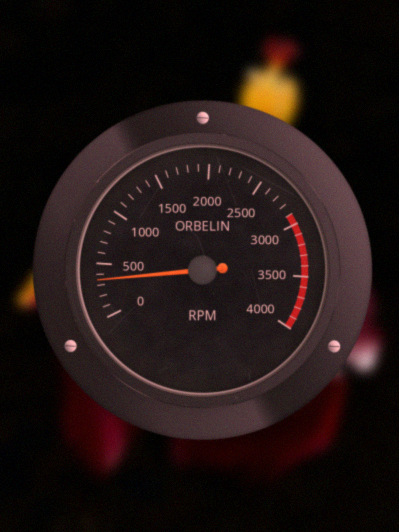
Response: 350rpm
